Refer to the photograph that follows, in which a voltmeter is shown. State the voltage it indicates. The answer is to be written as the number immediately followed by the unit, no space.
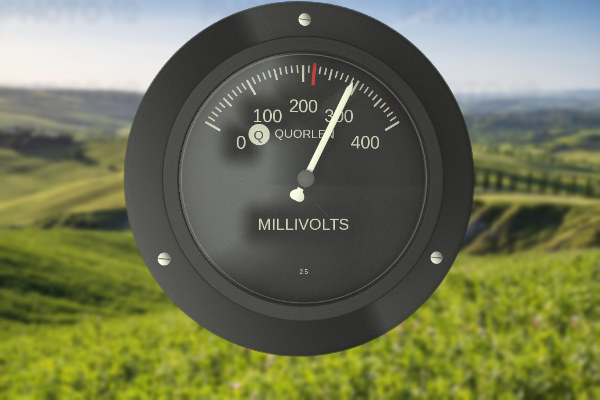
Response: 290mV
